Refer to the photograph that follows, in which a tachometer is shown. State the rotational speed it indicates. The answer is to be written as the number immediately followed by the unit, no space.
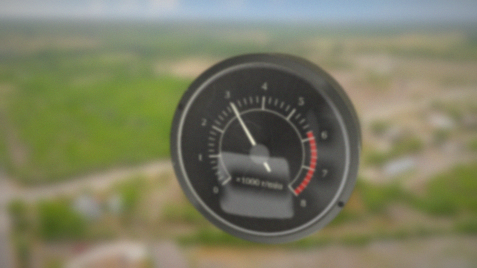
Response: 3000rpm
